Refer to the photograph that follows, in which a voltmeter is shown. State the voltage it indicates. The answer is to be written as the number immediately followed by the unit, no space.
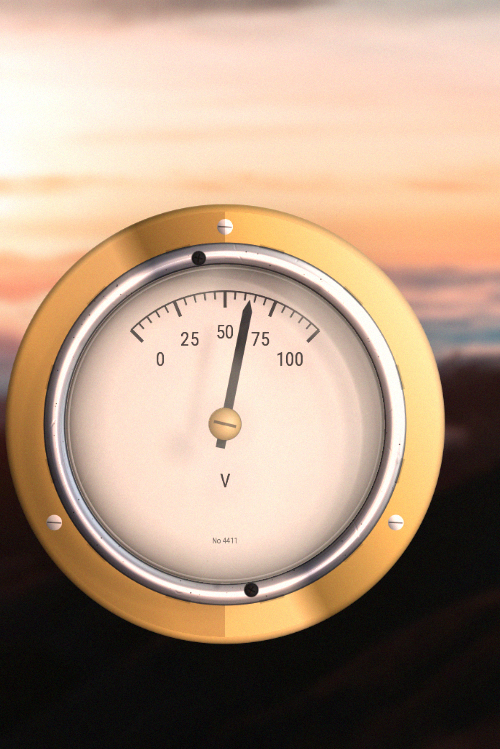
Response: 62.5V
